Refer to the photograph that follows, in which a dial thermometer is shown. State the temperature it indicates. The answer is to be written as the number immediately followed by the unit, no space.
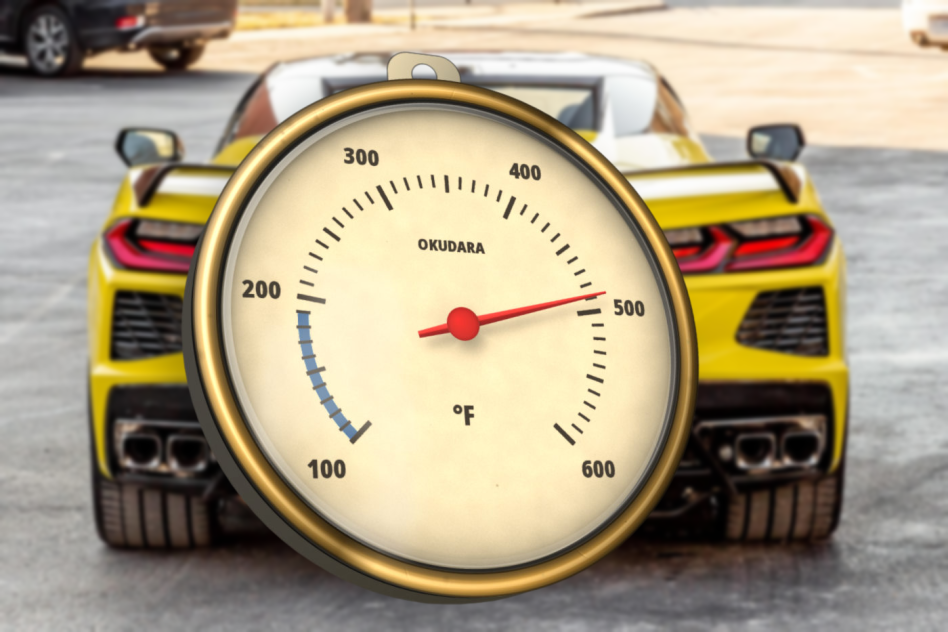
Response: 490°F
